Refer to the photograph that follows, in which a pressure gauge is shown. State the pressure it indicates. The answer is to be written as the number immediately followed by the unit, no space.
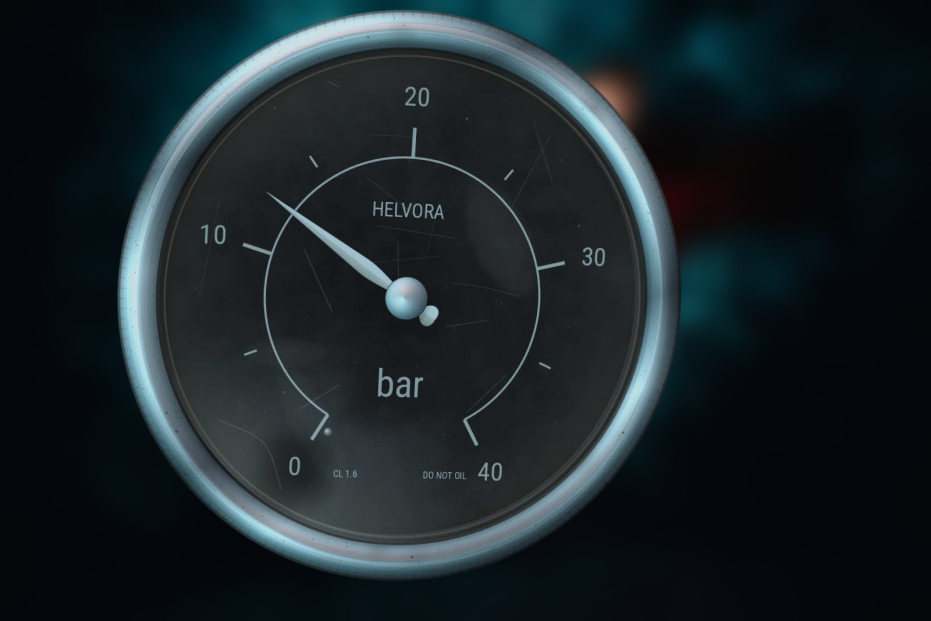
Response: 12.5bar
